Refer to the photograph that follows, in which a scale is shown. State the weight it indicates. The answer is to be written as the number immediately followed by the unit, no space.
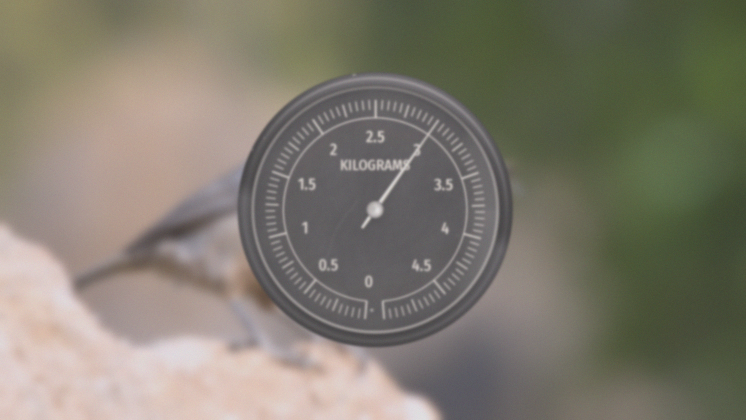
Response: 3kg
